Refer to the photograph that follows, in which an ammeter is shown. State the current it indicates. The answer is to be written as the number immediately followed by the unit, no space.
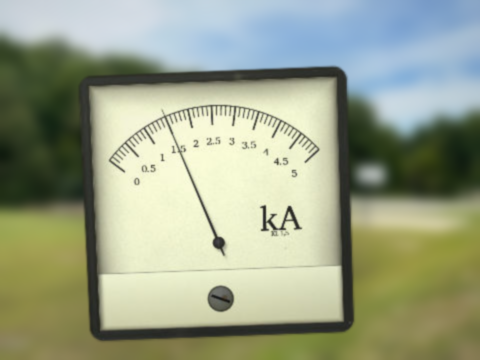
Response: 1.5kA
